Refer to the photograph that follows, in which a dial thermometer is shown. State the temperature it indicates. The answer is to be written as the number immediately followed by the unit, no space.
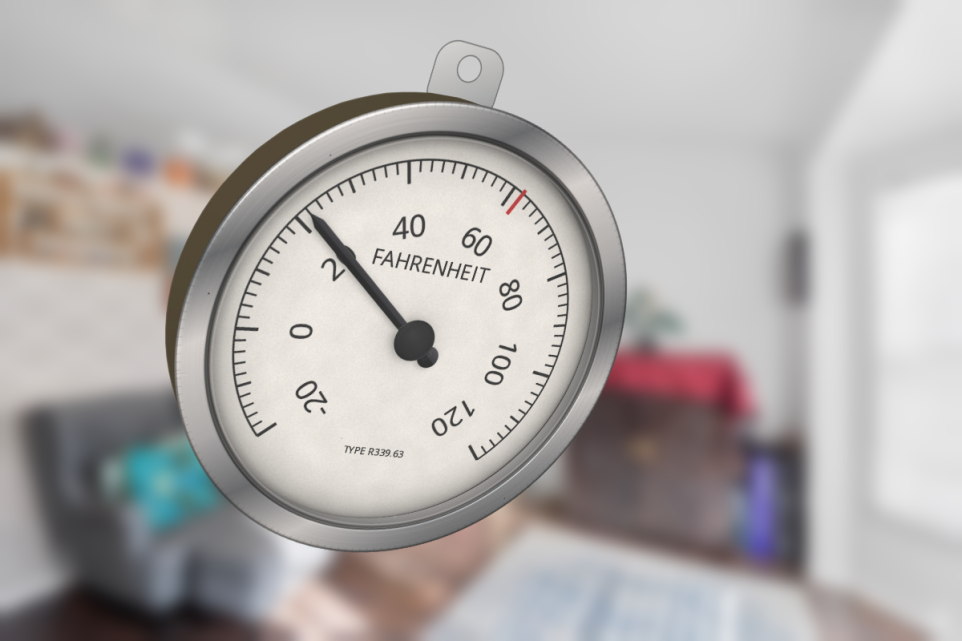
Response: 22°F
